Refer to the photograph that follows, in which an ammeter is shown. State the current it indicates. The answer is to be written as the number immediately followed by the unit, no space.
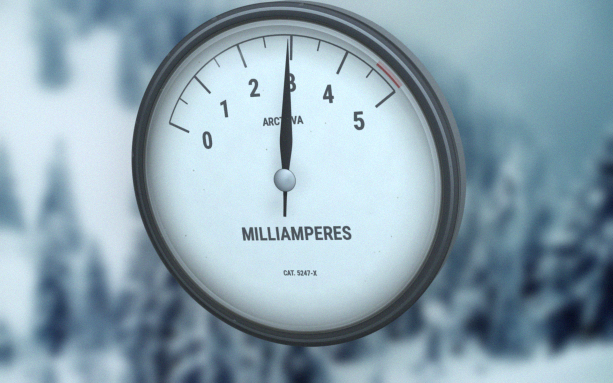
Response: 3mA
